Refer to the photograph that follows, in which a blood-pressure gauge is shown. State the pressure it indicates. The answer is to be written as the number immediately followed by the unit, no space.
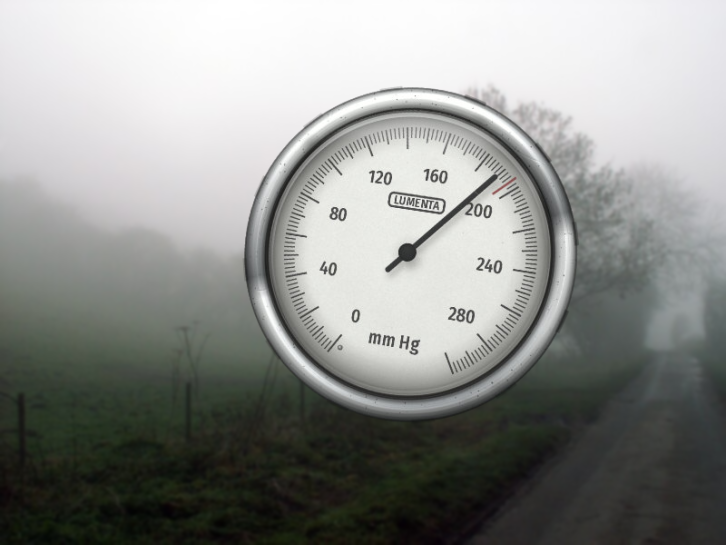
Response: 190mmHg
